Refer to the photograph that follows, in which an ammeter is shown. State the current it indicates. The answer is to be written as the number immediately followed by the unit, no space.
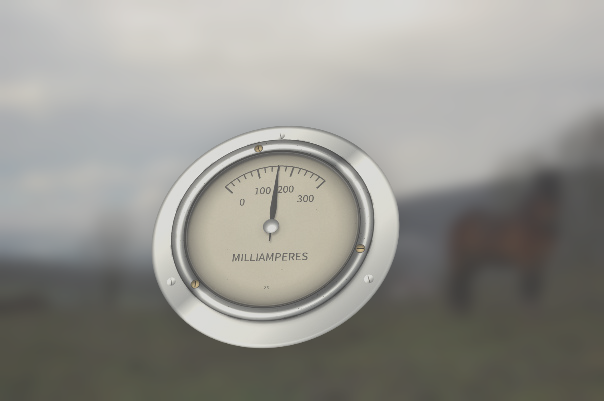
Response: 160mA
